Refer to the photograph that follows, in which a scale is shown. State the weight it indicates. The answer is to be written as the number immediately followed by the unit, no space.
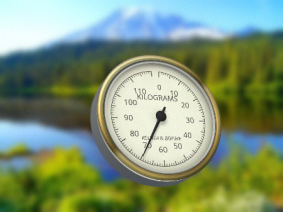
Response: 70kg
